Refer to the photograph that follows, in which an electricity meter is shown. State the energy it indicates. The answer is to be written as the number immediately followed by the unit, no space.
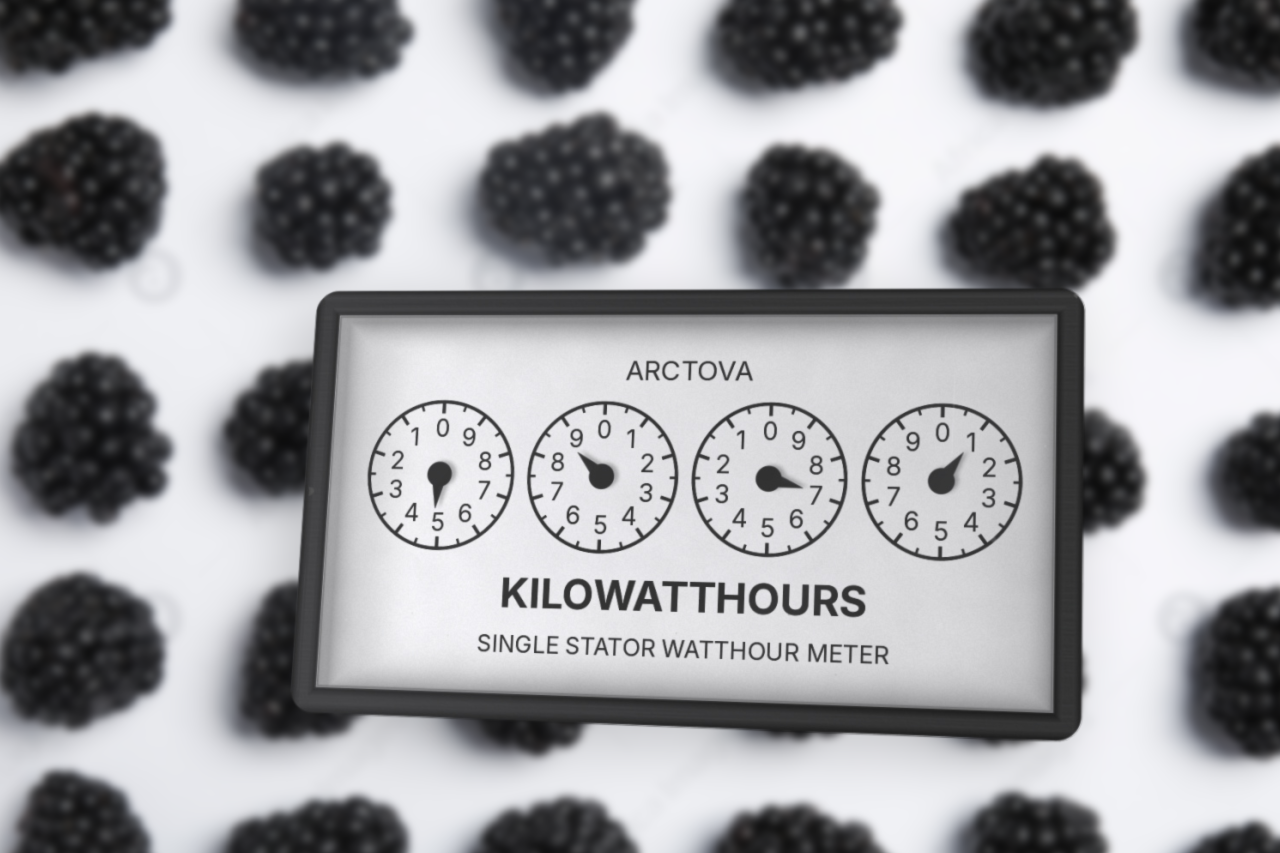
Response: 4871kWh
